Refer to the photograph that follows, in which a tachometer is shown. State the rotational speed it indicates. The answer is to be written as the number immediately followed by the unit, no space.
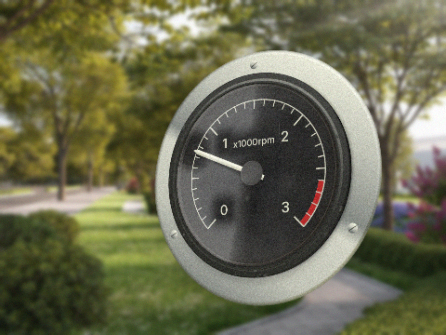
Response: 750rpm
